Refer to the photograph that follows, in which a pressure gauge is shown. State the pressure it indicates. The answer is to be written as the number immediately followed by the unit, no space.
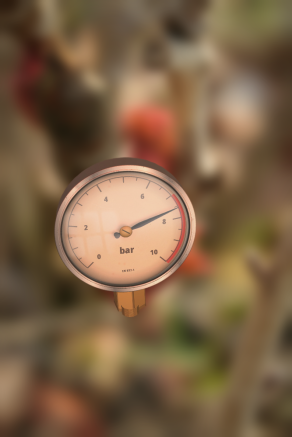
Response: 7.5bar
